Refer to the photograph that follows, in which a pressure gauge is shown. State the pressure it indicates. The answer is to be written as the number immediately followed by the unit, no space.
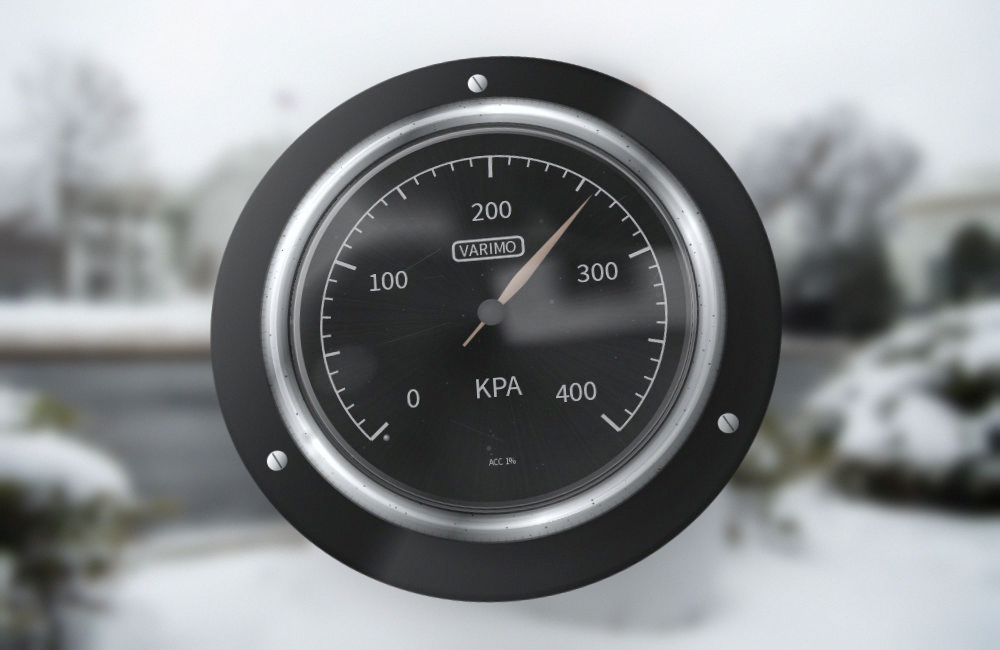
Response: 260kPa
